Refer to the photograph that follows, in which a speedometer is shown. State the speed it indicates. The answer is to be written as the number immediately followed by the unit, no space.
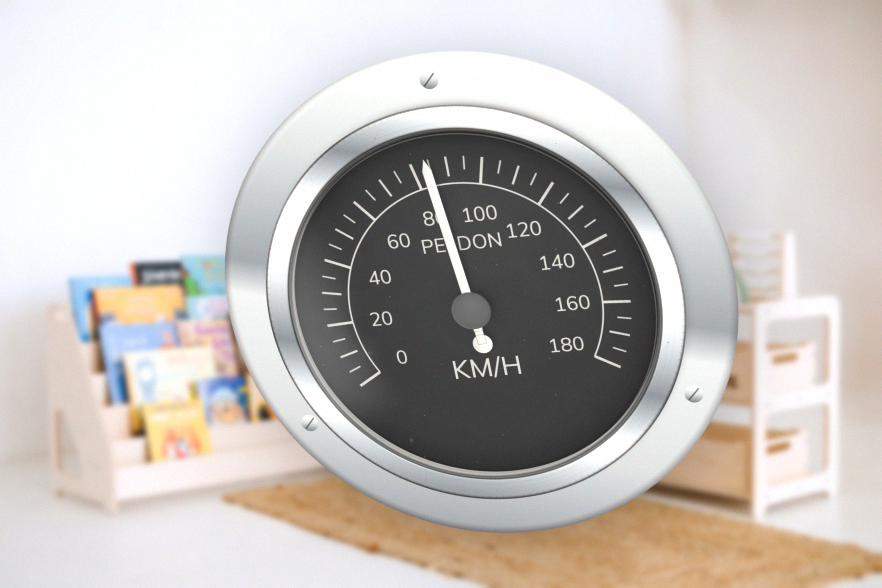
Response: 85km/h
